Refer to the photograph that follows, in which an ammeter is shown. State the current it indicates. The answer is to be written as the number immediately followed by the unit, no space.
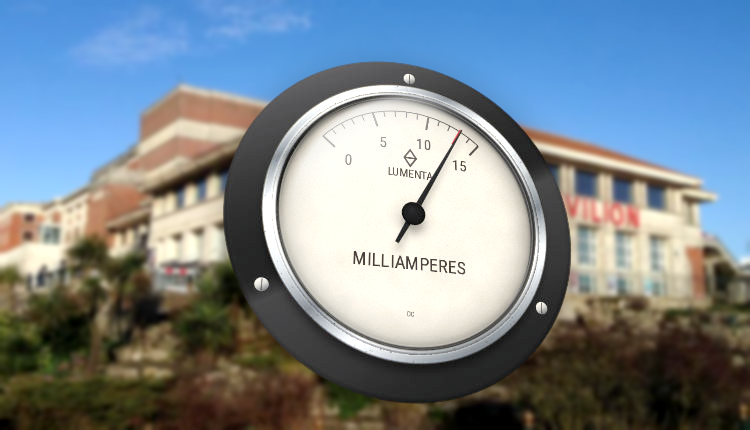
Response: 13mA
